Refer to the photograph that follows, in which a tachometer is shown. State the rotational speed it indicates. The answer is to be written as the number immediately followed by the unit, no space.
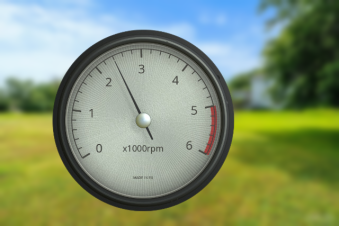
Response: 2400rpm
